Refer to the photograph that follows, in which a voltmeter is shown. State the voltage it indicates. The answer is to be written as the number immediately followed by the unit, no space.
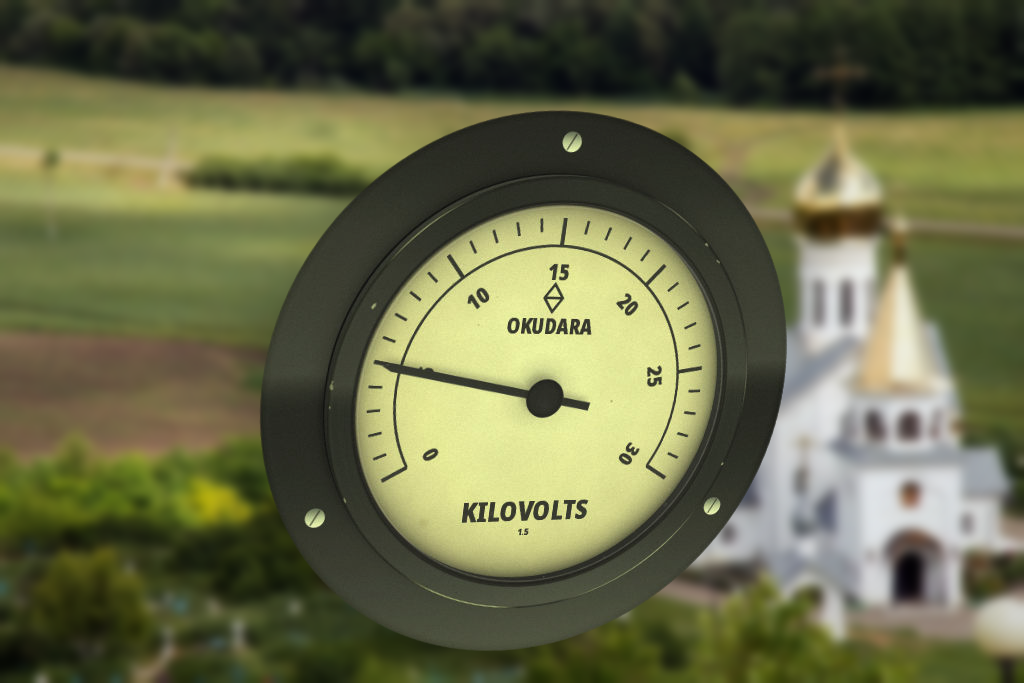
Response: 5kV
